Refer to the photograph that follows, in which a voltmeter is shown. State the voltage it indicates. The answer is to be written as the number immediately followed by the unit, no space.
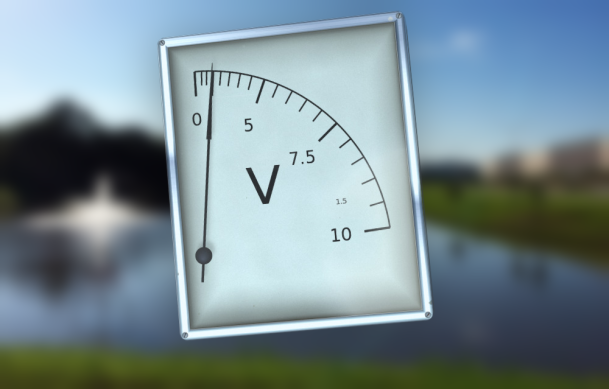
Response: 2.5V
